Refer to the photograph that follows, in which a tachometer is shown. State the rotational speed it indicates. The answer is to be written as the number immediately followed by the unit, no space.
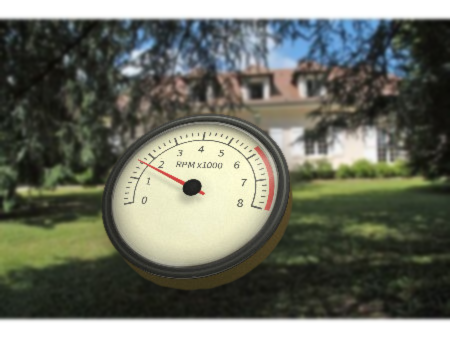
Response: 1600rpm
